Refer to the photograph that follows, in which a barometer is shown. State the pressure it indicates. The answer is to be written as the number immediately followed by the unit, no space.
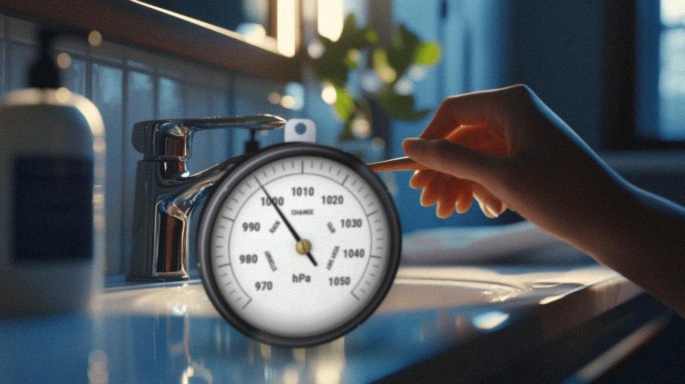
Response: 1000hPa
